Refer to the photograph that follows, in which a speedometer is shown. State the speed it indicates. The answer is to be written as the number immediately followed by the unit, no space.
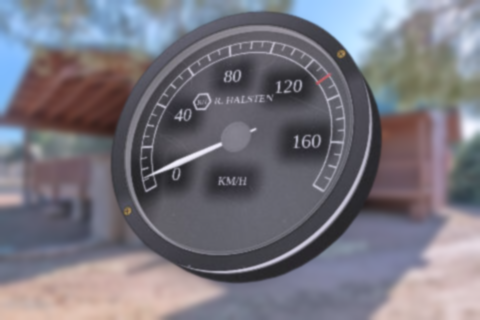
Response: 5km/h
